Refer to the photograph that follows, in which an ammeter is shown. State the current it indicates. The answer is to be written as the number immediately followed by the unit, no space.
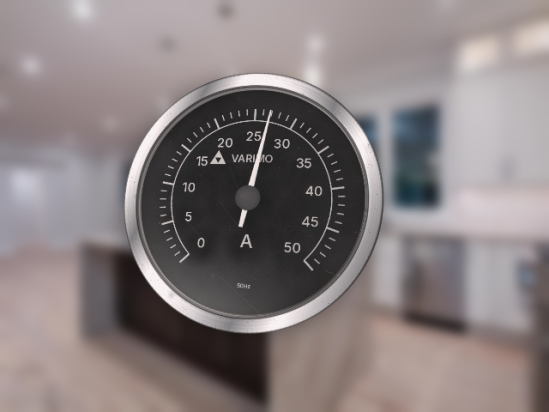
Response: 27A
